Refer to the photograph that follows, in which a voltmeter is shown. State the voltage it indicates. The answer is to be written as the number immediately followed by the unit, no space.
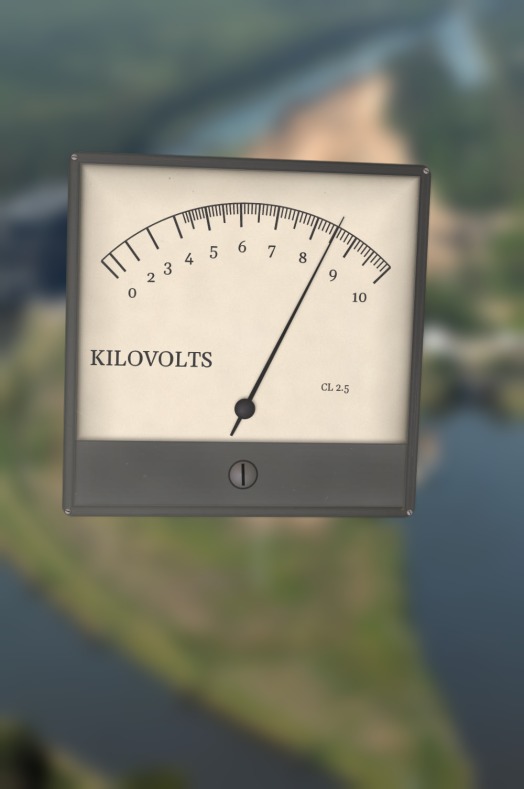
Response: 8.5kV
